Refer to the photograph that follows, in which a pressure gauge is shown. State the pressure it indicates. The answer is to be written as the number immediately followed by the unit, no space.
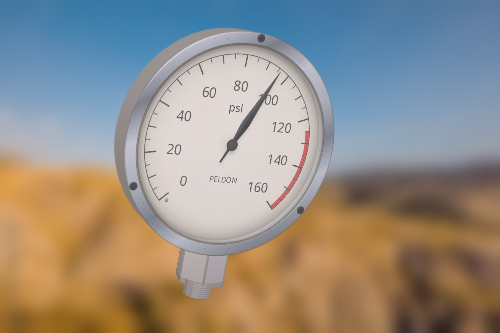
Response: 95psi
